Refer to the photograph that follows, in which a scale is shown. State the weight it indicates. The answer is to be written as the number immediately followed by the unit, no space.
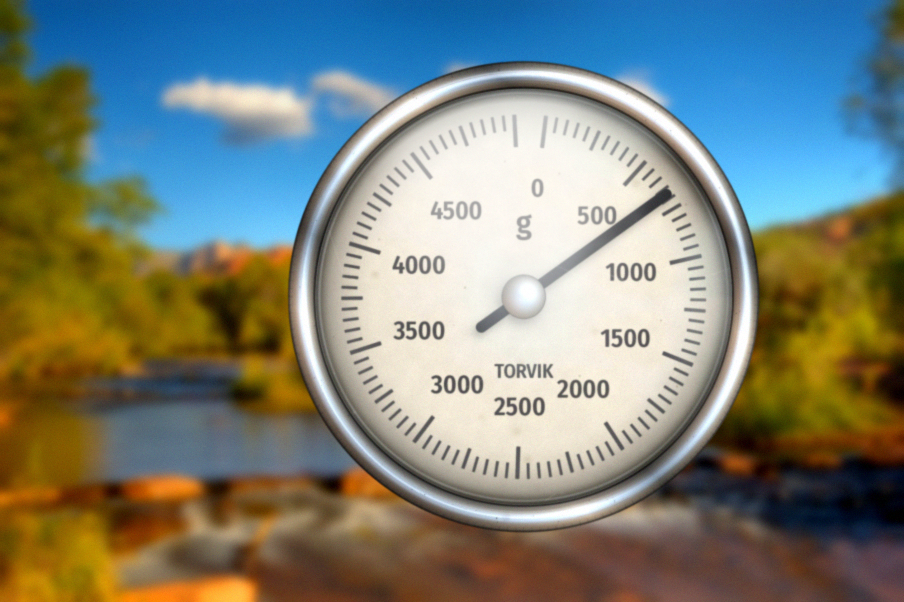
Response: 675g
